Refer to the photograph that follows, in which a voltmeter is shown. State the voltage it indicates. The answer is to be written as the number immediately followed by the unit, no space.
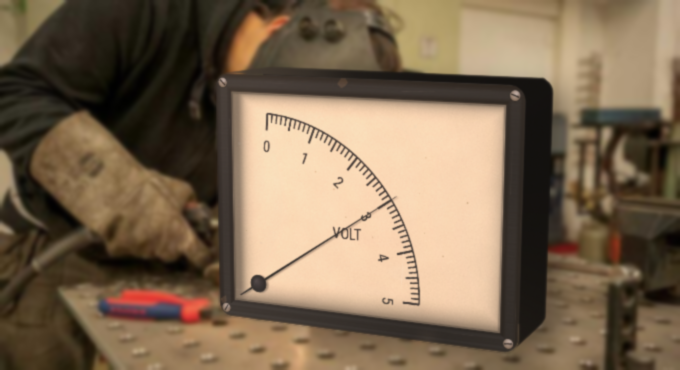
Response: 3V
